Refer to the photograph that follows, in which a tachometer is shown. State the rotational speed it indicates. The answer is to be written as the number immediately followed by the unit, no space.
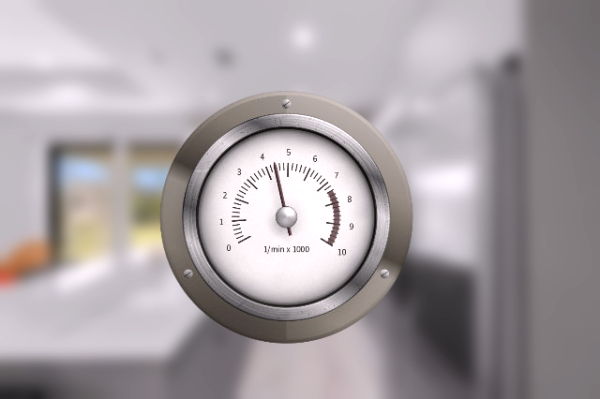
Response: 4400rpm
